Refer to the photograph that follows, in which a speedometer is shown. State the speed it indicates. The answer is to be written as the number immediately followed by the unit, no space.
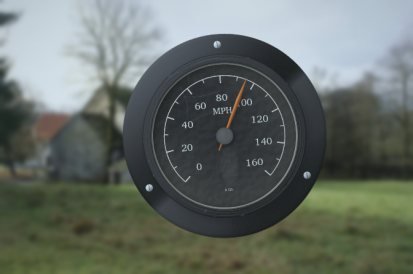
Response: 95mph
